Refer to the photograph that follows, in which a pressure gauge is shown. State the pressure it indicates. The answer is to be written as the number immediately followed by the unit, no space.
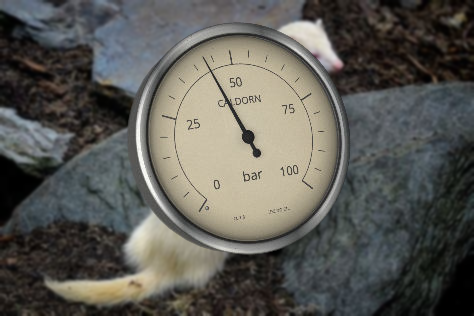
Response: 42.5bar
